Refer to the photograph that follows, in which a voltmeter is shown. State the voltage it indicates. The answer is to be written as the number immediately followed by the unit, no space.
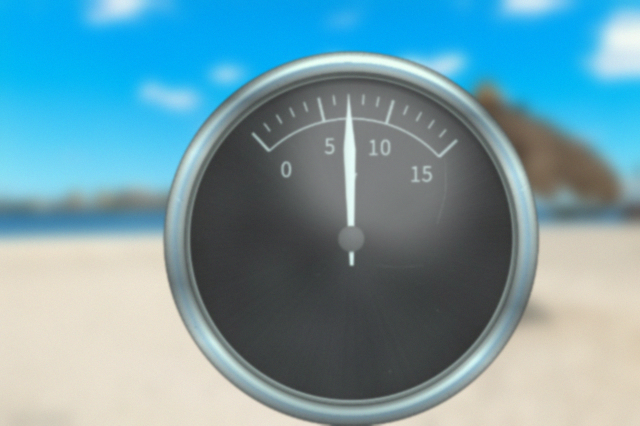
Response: 7V
